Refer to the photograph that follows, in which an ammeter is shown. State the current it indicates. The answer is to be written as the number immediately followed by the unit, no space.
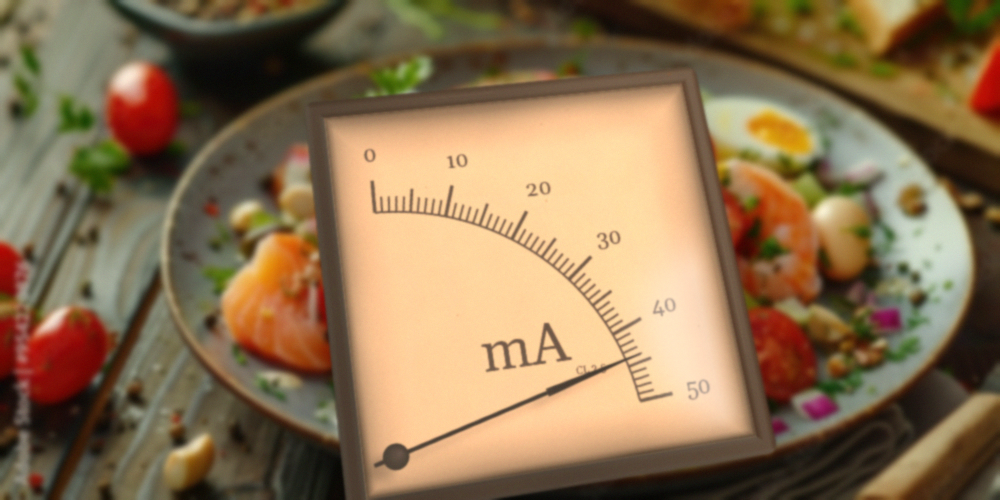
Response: 44mA
